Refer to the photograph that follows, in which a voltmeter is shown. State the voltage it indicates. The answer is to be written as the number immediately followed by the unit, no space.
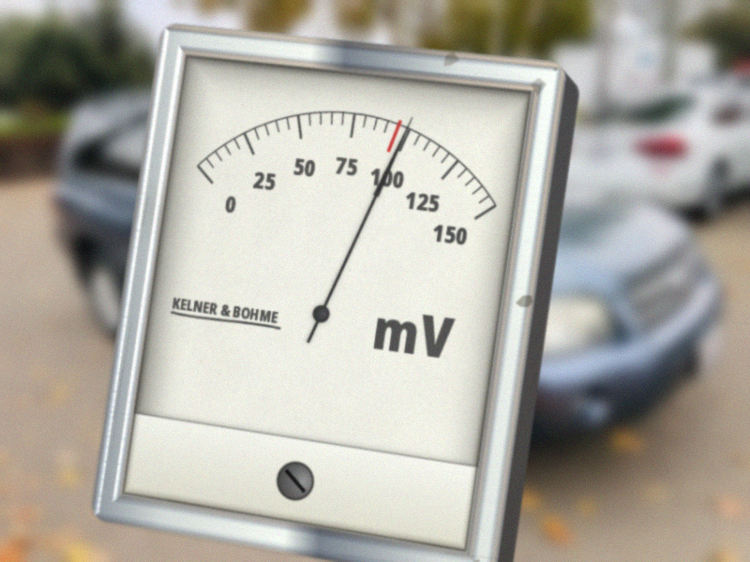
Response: 100mV
